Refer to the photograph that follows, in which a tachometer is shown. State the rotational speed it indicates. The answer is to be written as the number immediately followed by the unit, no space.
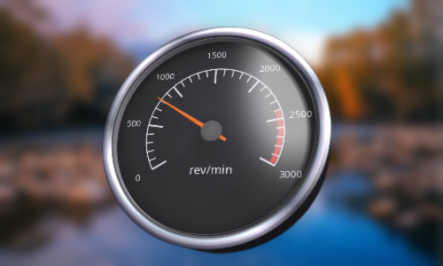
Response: 800rpm
